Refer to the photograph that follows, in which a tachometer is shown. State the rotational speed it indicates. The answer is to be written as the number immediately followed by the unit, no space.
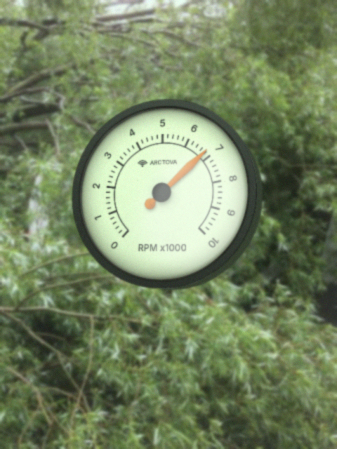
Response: 6800rpm
